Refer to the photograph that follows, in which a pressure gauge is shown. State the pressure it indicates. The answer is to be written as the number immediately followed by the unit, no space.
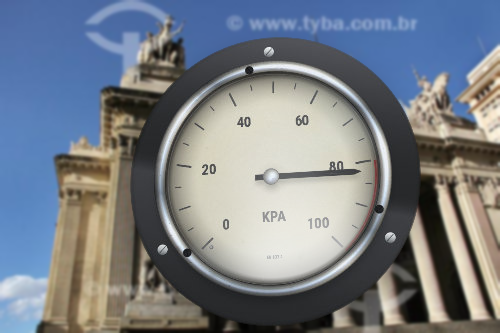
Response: 82.5kPa
